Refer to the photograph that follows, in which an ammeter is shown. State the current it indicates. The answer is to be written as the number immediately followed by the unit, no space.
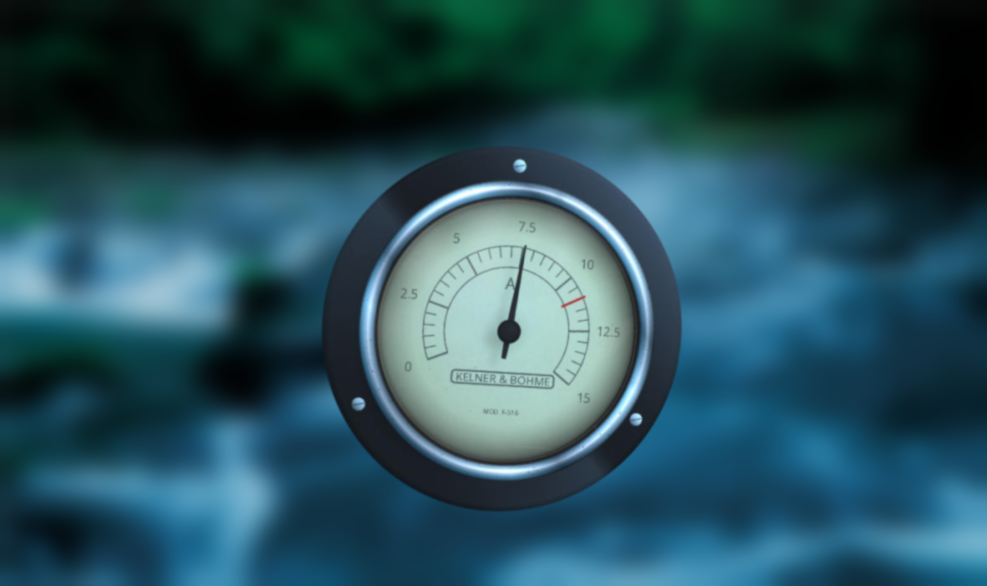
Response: 7.5A
